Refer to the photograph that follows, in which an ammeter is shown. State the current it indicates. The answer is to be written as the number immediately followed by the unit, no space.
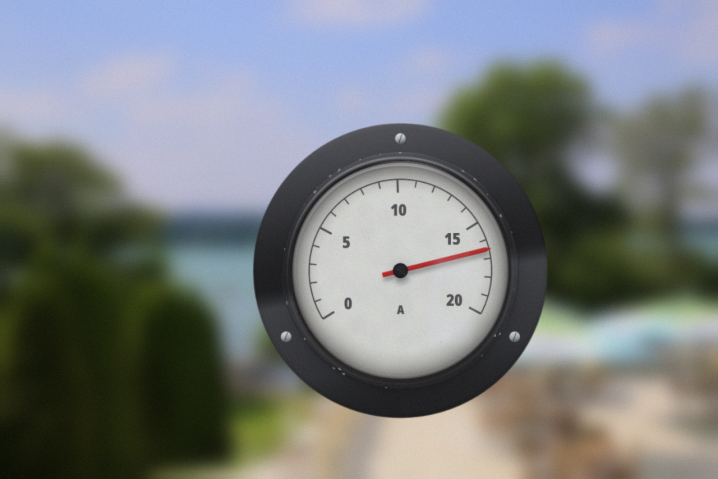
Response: 16.5A
